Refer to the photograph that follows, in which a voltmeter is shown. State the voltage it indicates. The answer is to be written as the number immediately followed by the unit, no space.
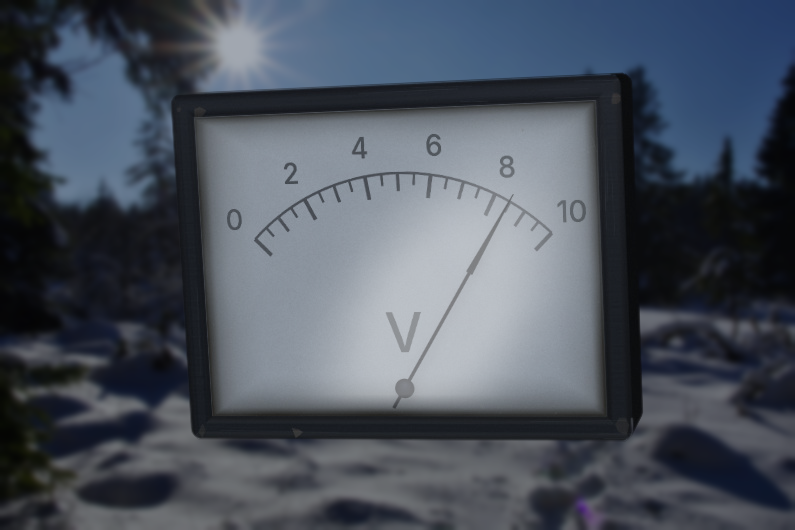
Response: 8.5V
